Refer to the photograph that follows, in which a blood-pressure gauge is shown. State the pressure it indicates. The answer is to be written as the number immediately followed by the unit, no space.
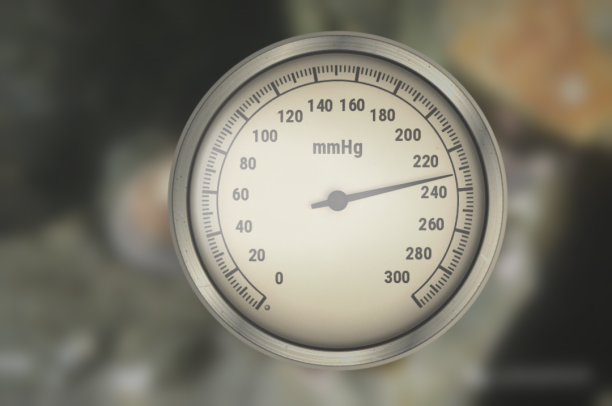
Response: 232mmHg
